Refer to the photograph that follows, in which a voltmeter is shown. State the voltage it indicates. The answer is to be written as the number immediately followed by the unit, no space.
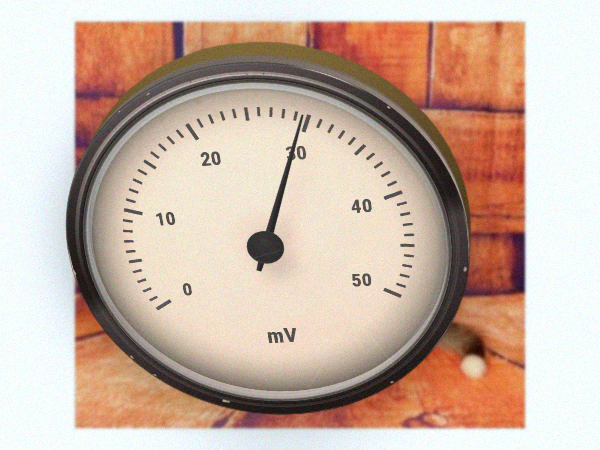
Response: 29.5mV
